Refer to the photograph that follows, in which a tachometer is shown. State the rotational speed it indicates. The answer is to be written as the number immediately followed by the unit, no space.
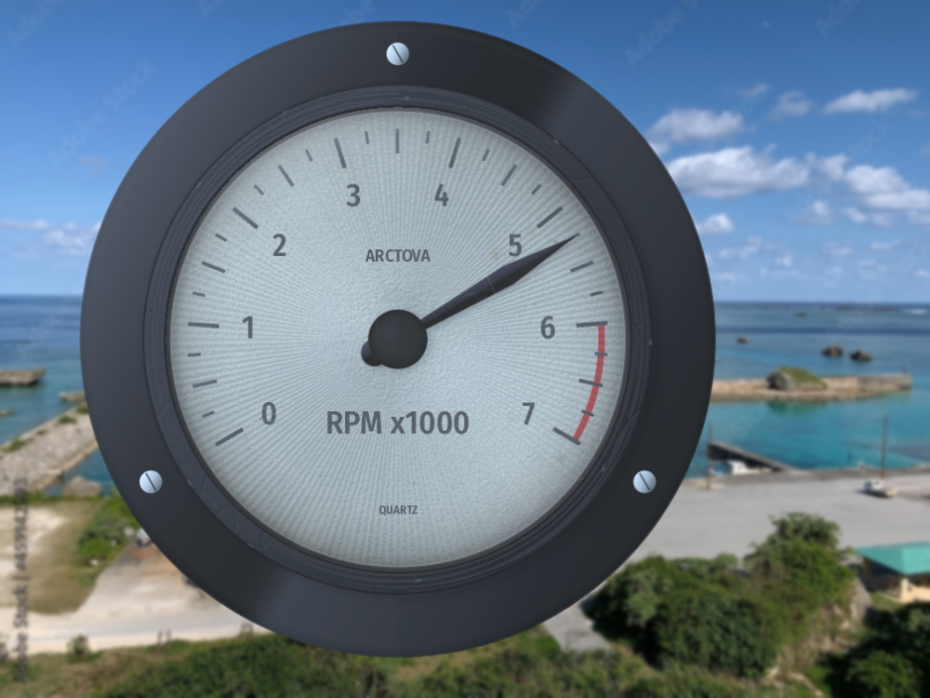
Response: 5250rpm
